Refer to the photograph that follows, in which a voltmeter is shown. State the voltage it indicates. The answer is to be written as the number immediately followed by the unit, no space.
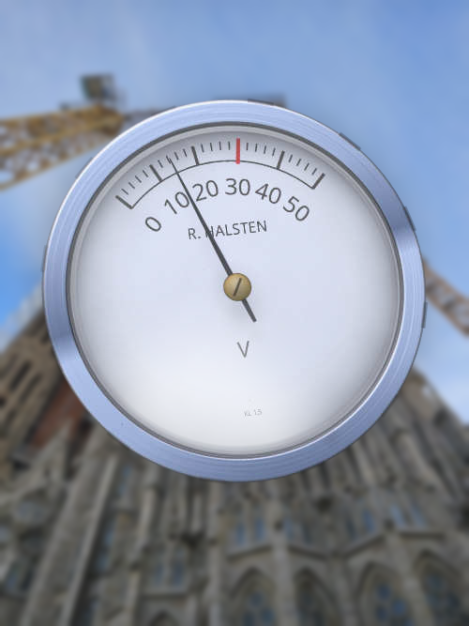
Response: 14V
